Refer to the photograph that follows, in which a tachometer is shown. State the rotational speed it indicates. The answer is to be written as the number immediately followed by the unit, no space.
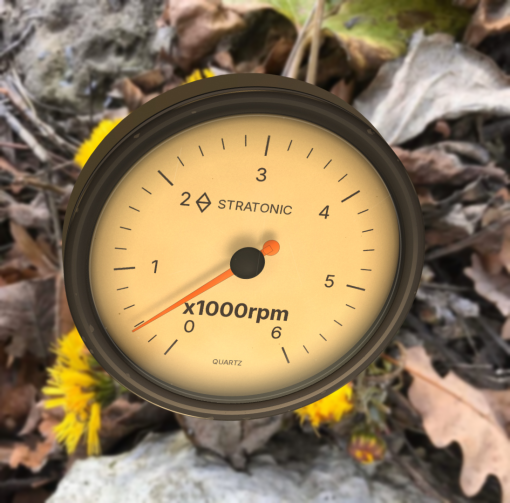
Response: 400rpm
